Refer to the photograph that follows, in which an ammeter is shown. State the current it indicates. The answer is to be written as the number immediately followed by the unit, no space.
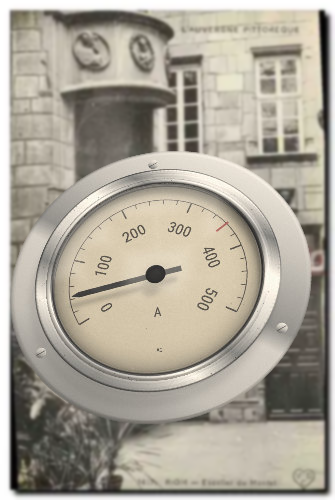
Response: 40A
